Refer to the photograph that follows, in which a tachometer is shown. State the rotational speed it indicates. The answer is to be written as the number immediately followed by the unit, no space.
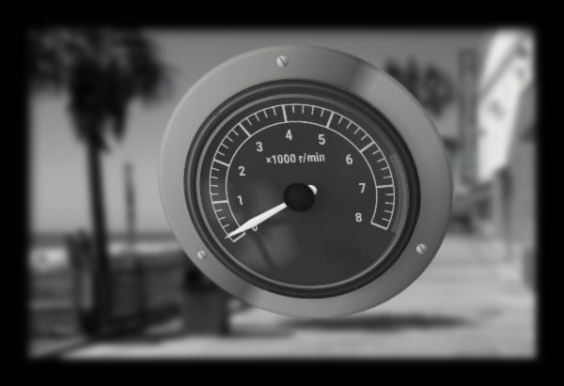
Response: 200rpm
